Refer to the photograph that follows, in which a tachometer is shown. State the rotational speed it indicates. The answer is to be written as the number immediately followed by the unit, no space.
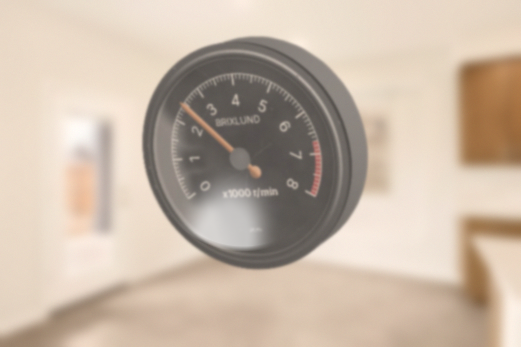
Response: 2500rpm
